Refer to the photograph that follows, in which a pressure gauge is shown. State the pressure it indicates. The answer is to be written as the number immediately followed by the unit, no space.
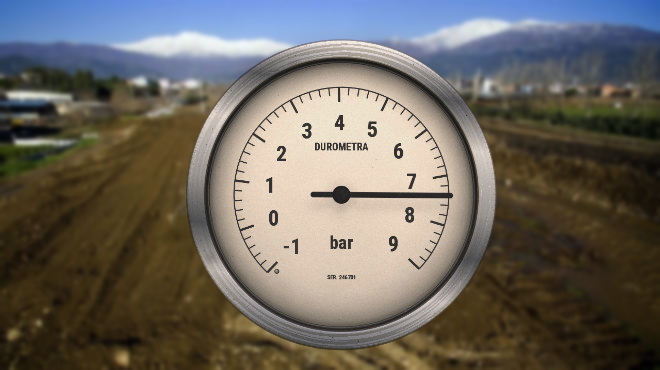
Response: 7.4bar
